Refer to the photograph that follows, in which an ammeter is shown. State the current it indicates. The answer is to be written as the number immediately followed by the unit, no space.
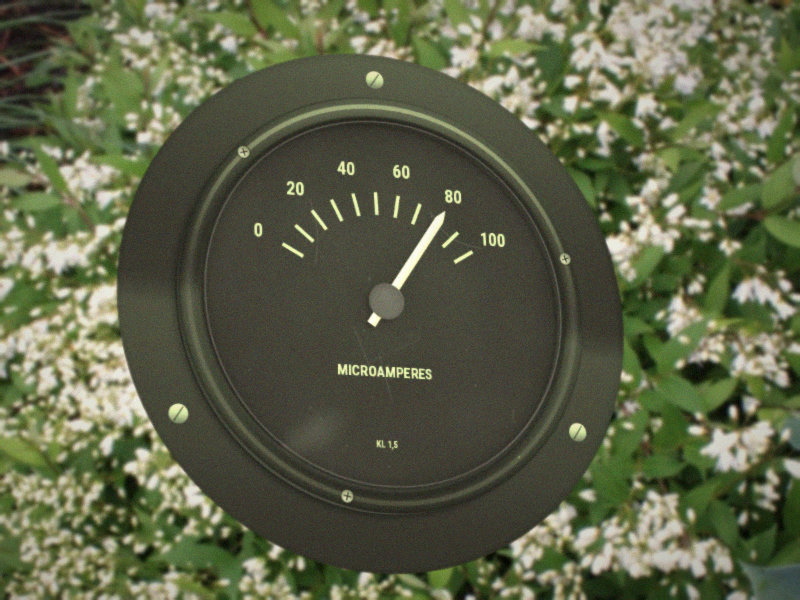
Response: 80µA
